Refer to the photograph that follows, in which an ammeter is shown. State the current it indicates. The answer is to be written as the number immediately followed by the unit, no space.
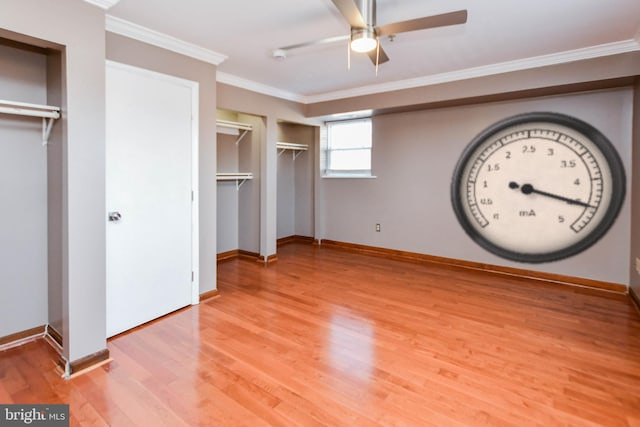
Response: 4.5mA
